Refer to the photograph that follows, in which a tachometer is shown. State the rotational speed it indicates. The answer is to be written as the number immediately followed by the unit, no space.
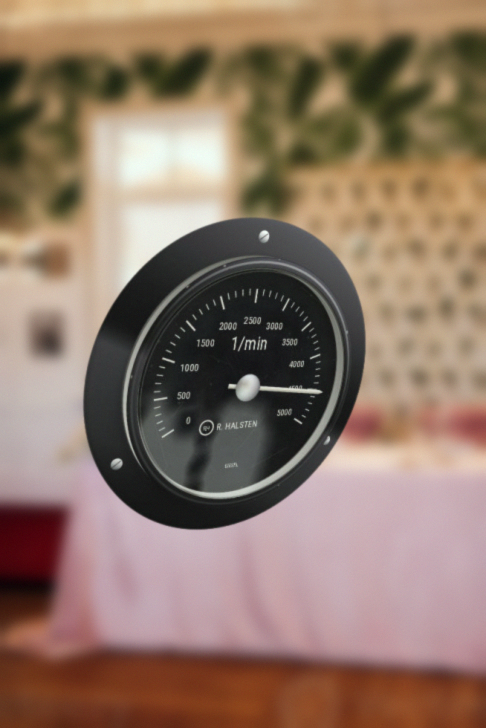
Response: 4500rpm
